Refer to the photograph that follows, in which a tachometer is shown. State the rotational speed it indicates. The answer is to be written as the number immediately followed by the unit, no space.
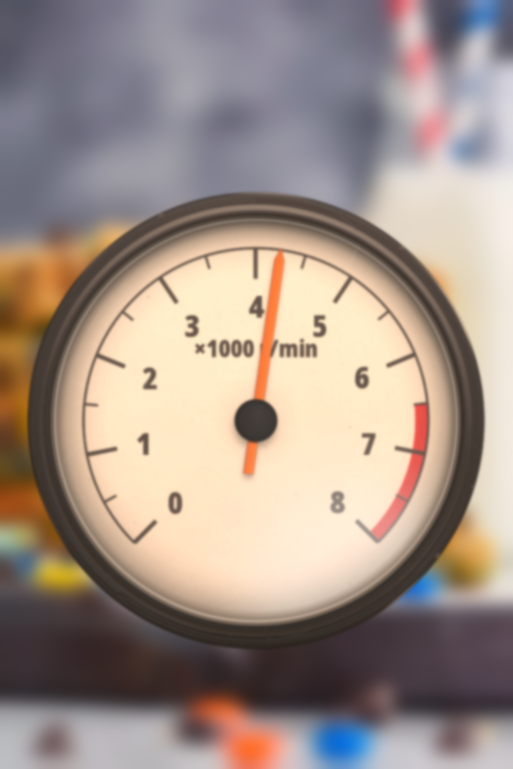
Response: 4250rpm
